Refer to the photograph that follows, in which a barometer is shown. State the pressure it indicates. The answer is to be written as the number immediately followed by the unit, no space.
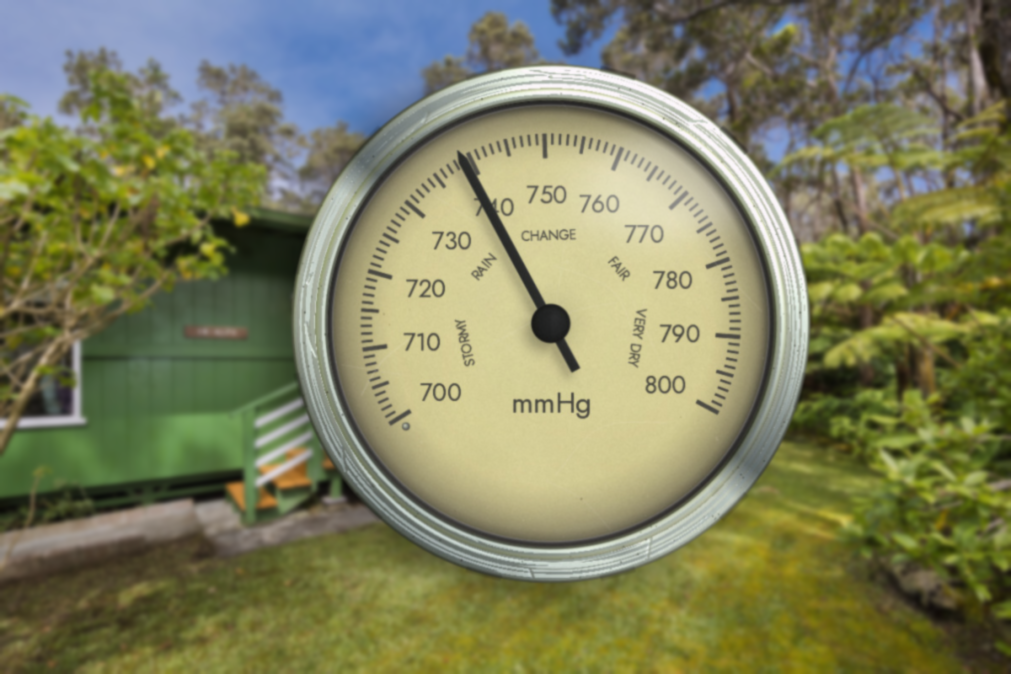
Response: 739mmHg
